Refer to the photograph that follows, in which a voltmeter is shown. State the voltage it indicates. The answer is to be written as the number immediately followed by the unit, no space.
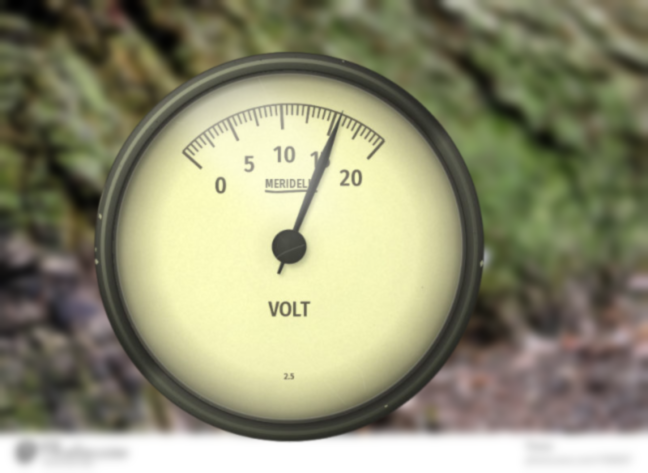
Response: 15.5V
